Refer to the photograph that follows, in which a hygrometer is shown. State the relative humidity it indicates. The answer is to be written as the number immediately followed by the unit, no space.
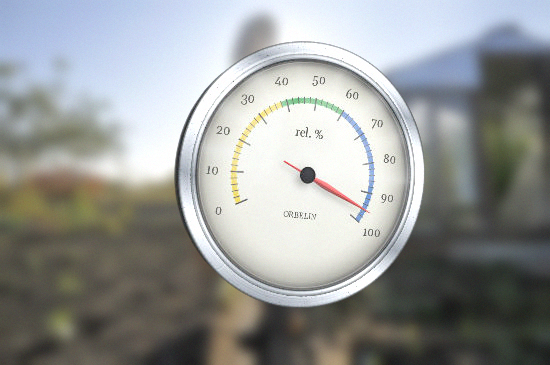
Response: 96%
